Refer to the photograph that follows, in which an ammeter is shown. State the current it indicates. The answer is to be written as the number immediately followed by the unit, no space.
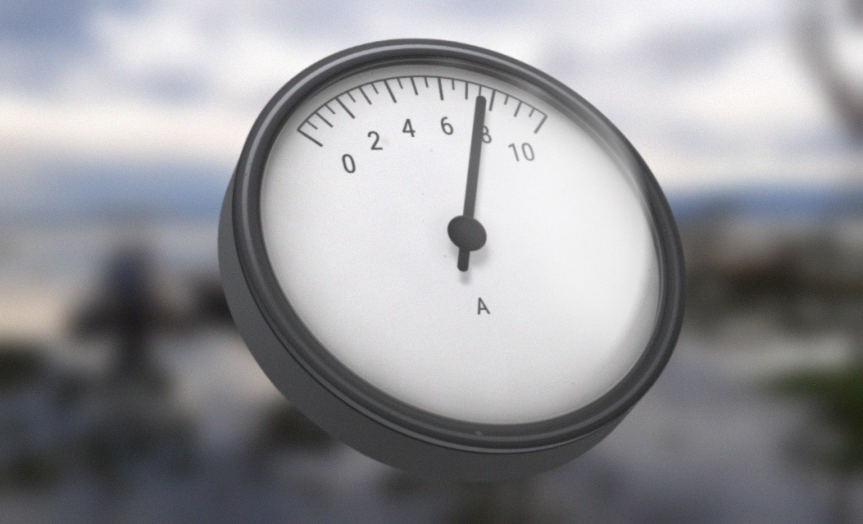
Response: 7.5A
